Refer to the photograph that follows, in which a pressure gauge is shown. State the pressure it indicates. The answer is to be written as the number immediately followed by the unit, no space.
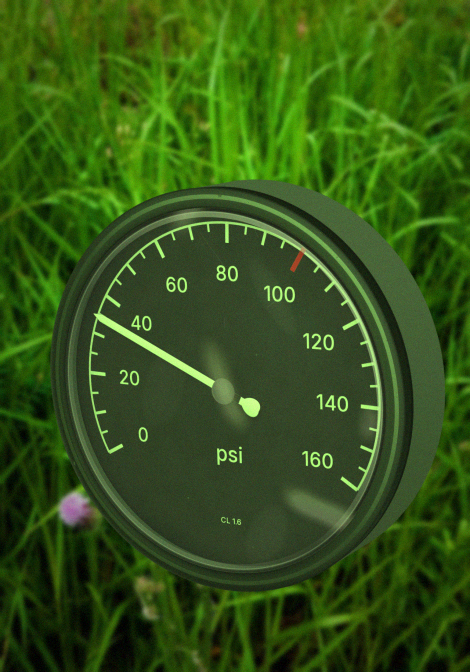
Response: 35psi
